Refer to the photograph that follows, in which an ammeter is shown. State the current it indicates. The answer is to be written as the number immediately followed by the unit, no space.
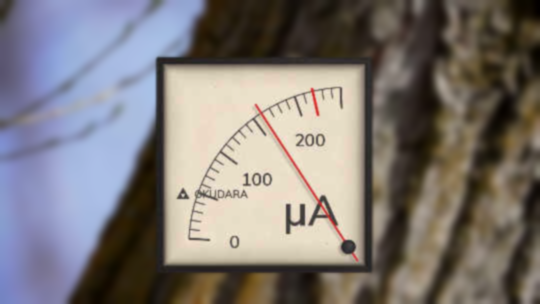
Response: 160µA
